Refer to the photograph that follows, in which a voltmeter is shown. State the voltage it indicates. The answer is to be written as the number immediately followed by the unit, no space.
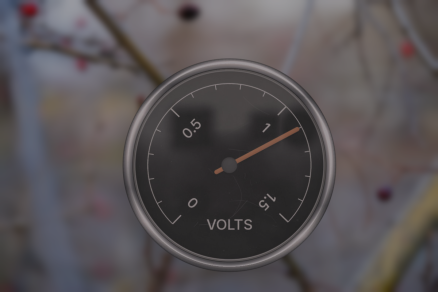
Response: 1.1V
